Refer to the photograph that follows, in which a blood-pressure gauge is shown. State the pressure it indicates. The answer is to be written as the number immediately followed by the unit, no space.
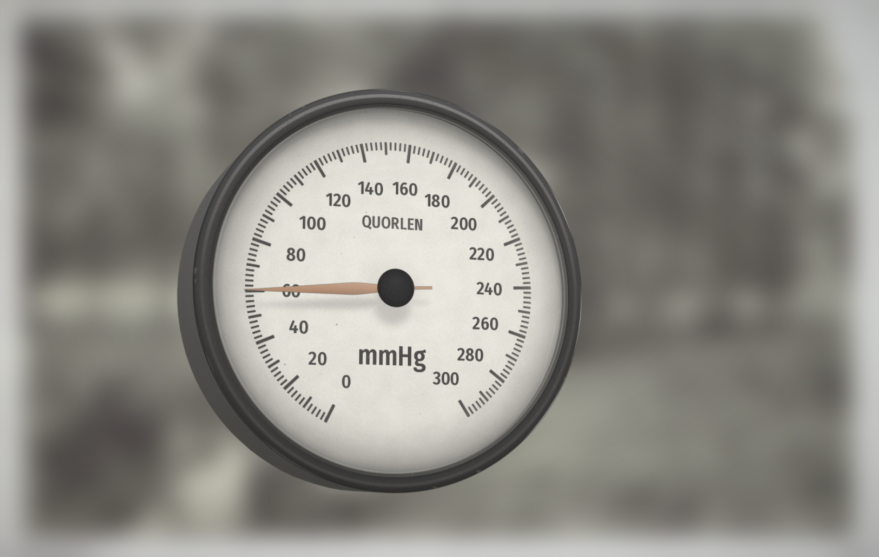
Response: 60mmHg
